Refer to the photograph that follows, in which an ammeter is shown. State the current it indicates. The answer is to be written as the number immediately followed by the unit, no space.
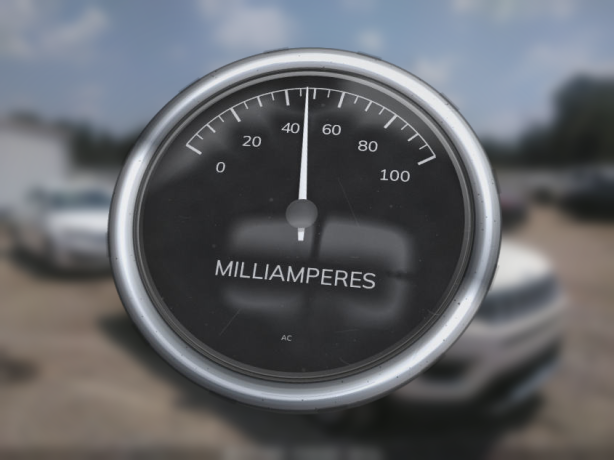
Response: 47.5mA
